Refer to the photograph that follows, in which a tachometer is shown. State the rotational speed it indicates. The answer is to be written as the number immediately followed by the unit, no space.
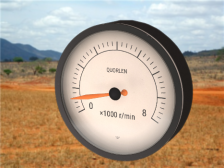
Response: 600rpm
